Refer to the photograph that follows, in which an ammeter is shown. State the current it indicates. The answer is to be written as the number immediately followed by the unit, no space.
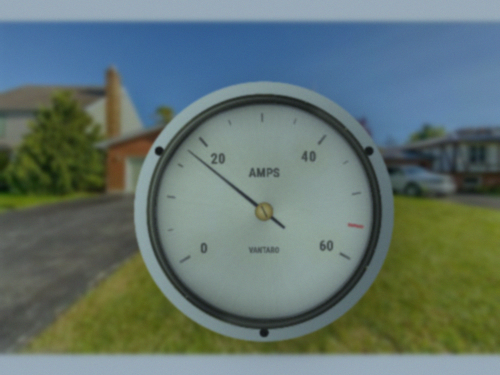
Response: 17.5A
